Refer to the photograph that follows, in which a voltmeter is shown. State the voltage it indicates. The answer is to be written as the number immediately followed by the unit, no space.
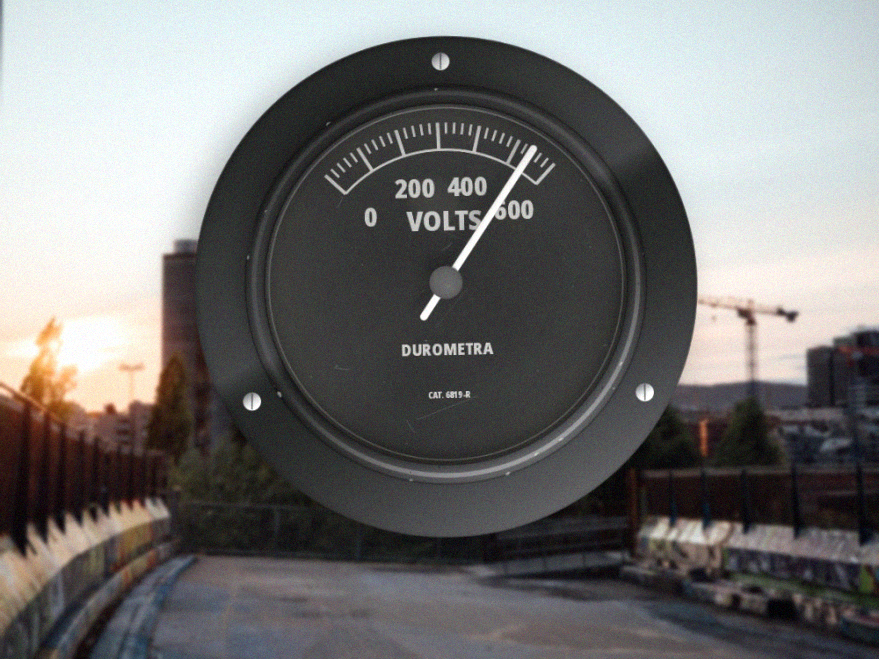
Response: 540V
